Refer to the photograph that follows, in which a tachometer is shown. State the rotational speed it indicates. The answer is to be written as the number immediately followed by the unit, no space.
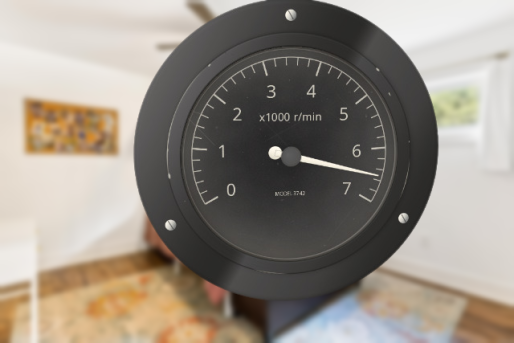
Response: 6500rpm
